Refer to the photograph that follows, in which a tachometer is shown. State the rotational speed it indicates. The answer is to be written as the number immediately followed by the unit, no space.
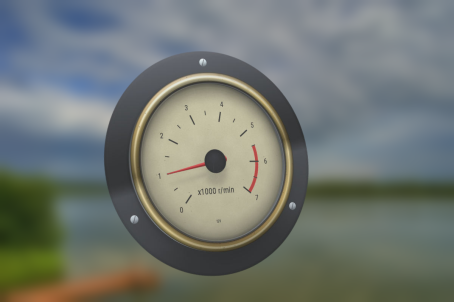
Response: 1000rpm
